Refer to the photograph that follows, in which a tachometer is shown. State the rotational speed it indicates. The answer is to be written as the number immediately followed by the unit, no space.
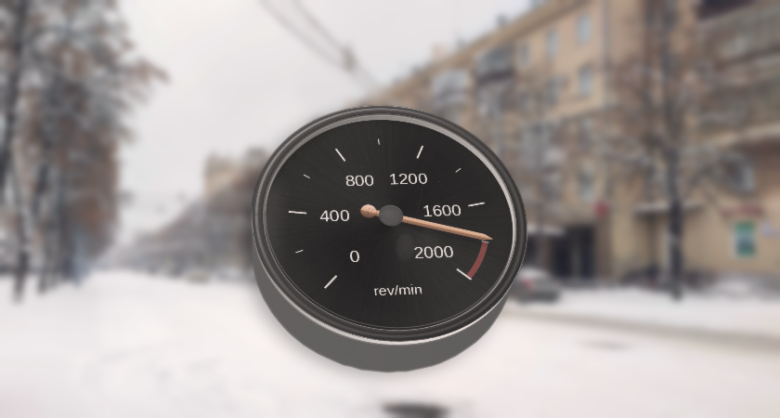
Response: 1800rpm
